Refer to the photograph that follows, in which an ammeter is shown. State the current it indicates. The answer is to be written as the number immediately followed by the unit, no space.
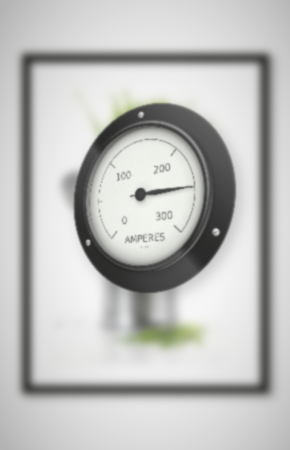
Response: 250A
